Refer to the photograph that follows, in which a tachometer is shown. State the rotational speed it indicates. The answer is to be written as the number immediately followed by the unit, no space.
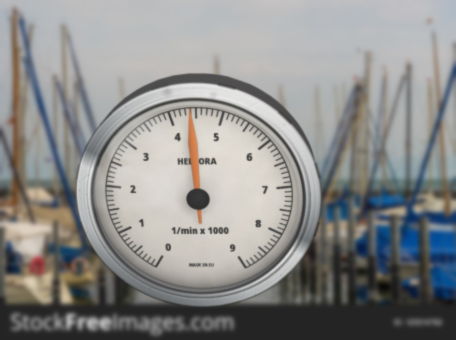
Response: 4400rpm
